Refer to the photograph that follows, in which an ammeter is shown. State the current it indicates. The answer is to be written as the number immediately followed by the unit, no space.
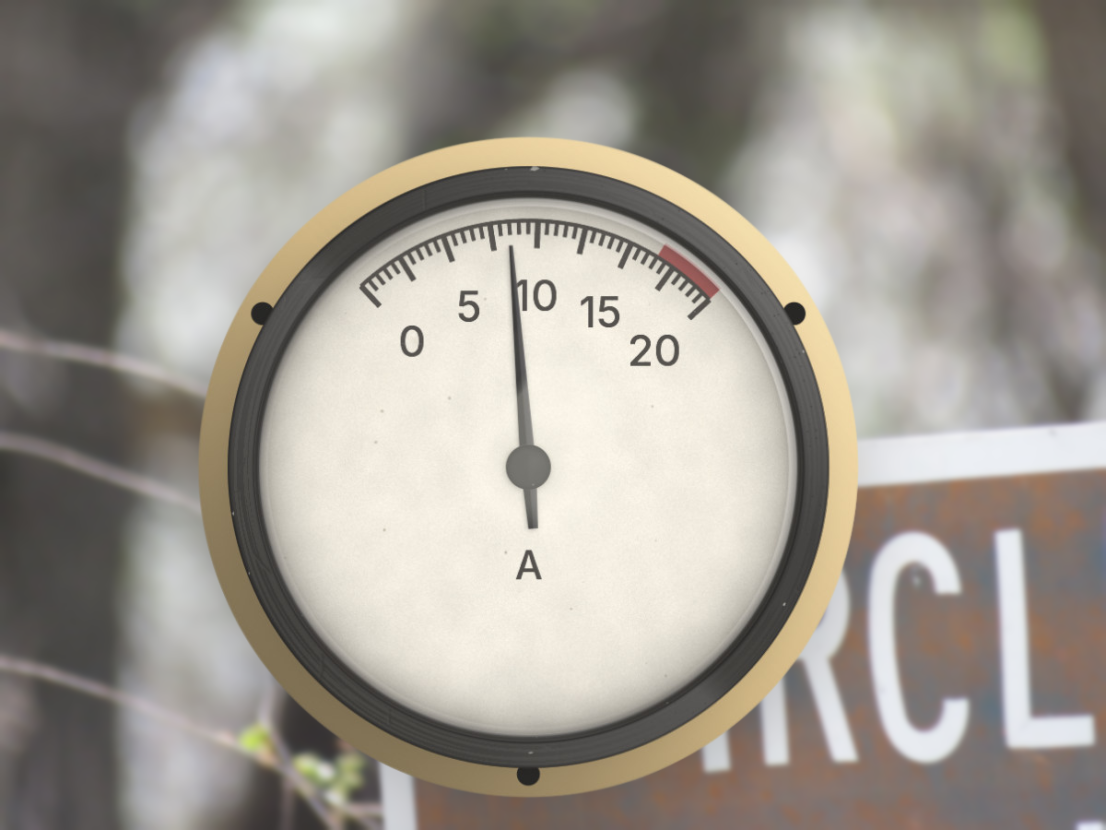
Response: 8.5A
